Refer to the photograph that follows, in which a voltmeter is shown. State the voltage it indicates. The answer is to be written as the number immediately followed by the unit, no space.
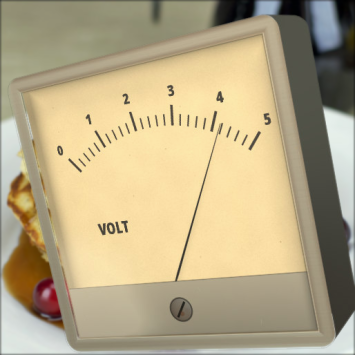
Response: 4.2V
